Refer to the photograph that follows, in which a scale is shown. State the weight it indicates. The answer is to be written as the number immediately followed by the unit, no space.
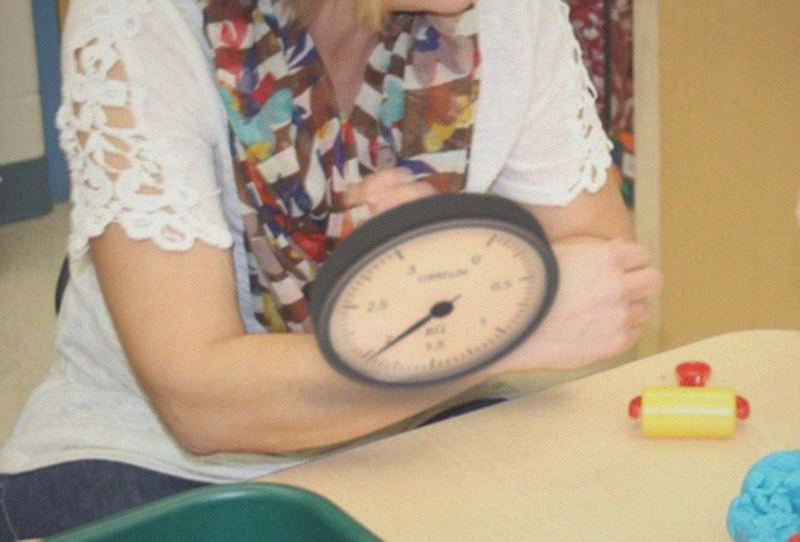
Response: 2kg
